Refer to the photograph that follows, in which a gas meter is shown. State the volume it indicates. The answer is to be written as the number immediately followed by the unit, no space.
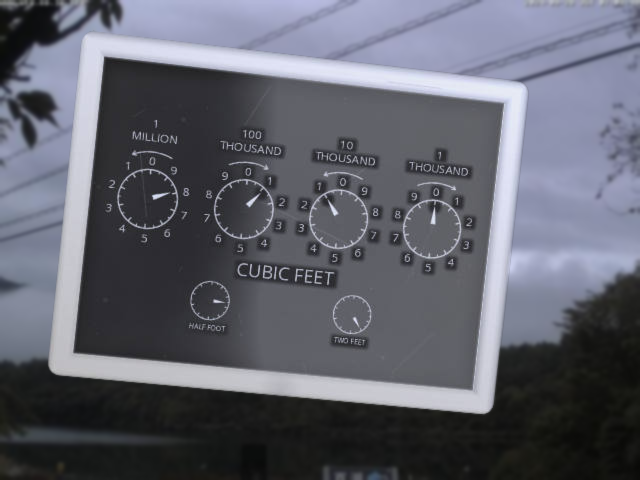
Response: 811000ft³
